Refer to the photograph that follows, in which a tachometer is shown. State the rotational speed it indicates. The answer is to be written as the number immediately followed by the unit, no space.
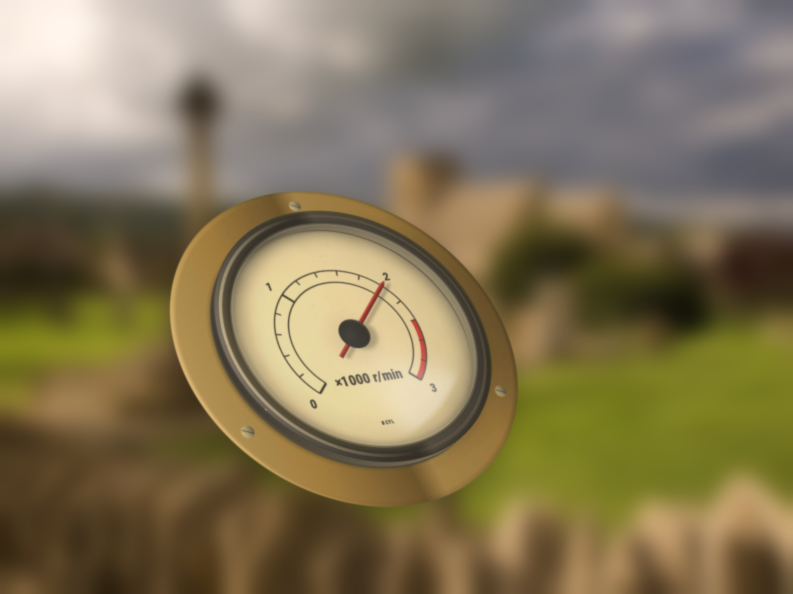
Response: 2000rpm
